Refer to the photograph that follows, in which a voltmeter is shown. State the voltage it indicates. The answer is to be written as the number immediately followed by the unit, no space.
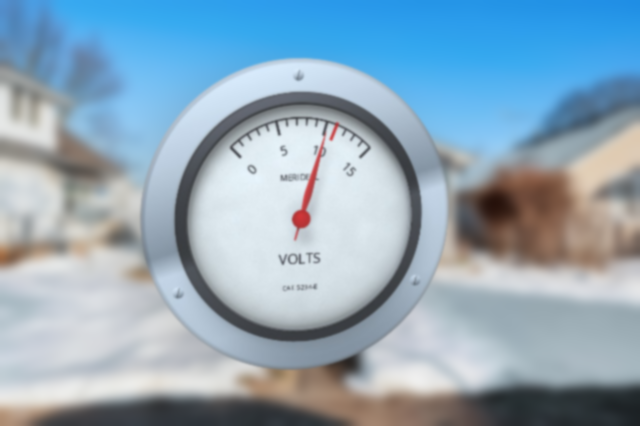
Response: 10V
